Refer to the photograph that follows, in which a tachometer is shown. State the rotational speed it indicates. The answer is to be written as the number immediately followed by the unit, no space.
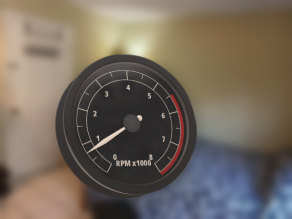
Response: 750rpm
